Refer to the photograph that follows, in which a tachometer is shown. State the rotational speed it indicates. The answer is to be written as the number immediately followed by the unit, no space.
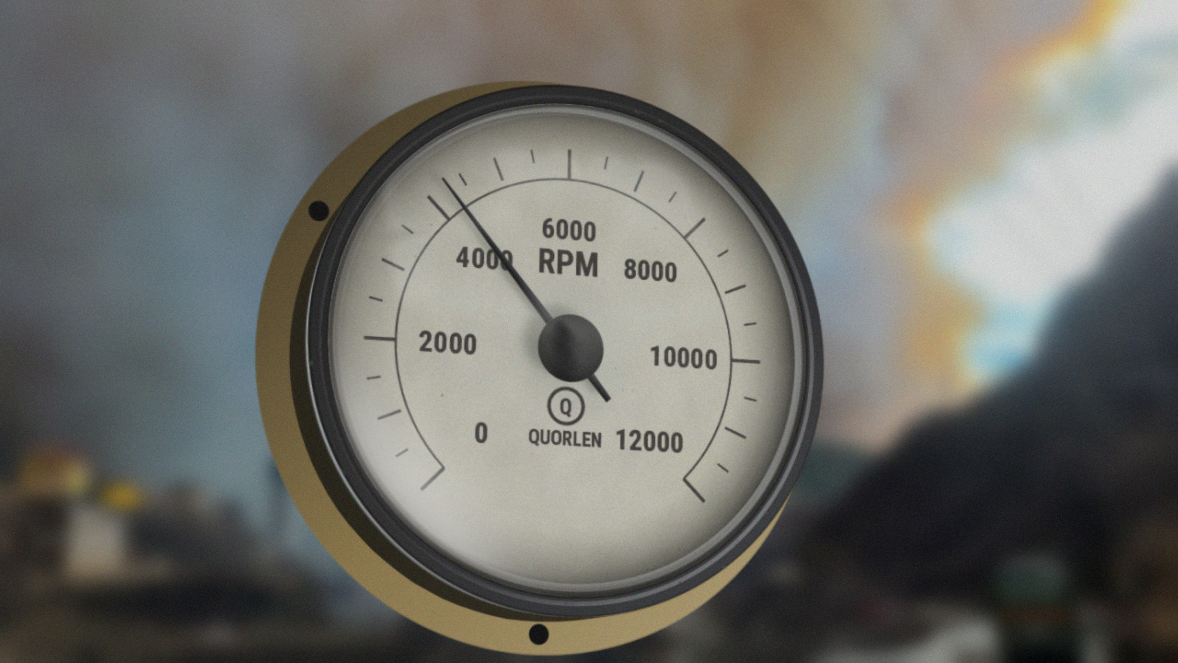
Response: 4250rpm
